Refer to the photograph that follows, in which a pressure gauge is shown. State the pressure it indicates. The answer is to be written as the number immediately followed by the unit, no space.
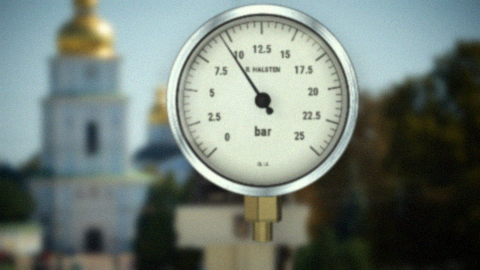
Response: 9.5bar
